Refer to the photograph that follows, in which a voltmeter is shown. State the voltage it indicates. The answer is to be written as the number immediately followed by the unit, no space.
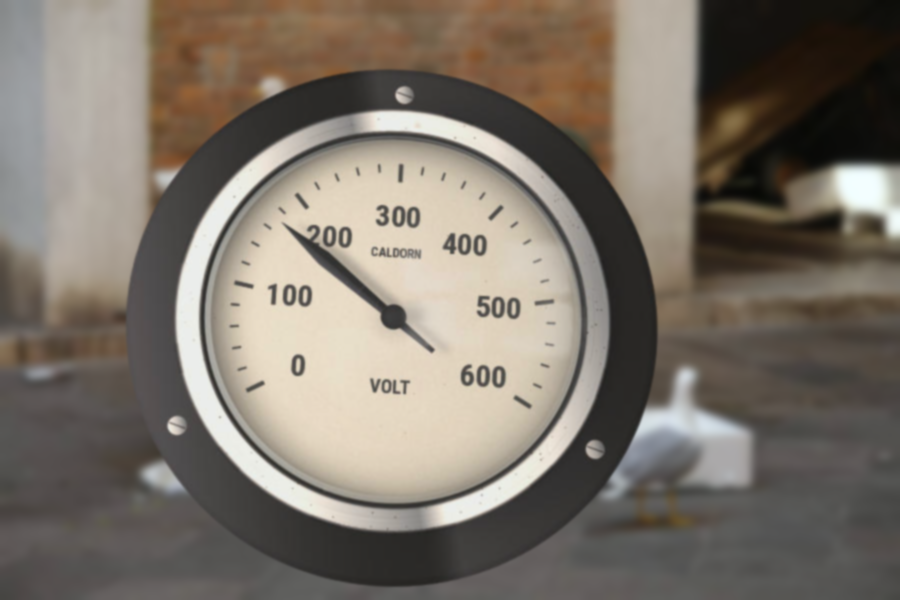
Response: 170V
